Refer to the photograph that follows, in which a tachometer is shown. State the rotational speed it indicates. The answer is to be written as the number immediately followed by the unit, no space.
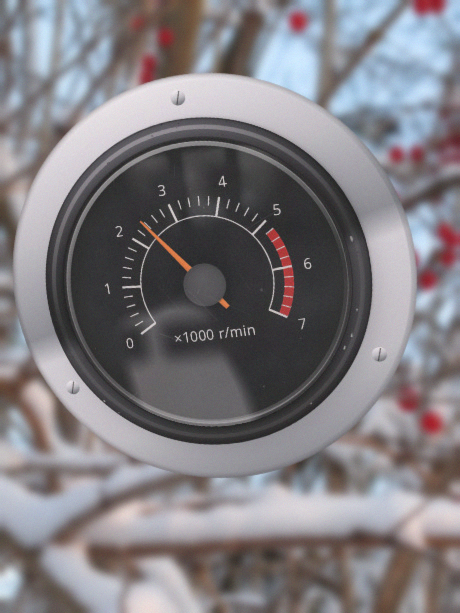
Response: 2400rpm
